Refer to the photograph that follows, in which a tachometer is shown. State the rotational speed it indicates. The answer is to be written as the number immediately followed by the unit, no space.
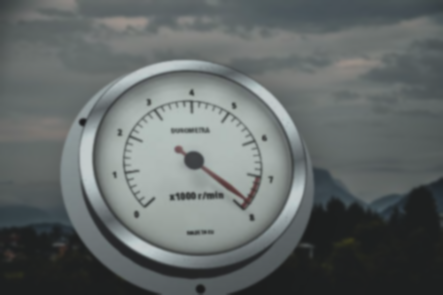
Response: 7800rpm
